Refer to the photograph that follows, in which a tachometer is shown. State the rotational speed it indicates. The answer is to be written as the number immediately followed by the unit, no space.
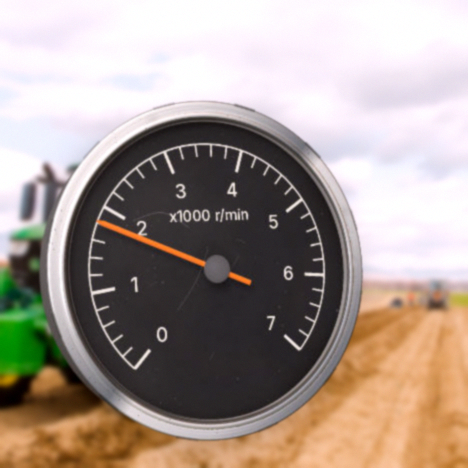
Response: 1800rpm
